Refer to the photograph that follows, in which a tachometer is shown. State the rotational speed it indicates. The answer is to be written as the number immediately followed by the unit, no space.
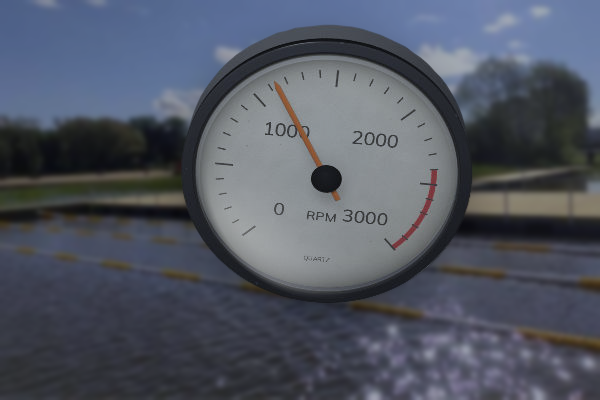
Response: 1150rpm
